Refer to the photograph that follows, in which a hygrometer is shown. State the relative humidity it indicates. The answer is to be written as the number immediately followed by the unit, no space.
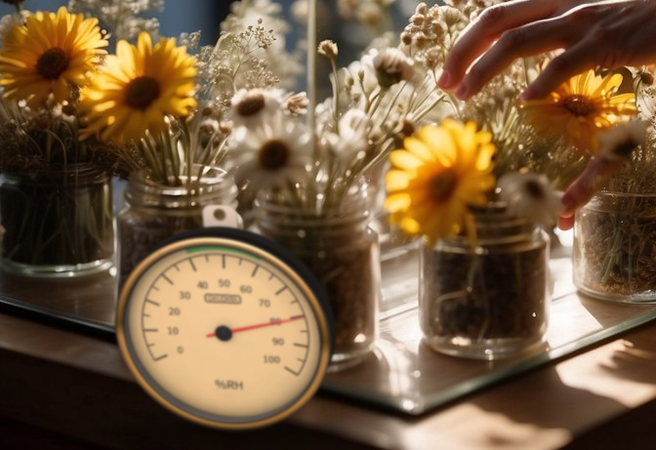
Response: 80%
